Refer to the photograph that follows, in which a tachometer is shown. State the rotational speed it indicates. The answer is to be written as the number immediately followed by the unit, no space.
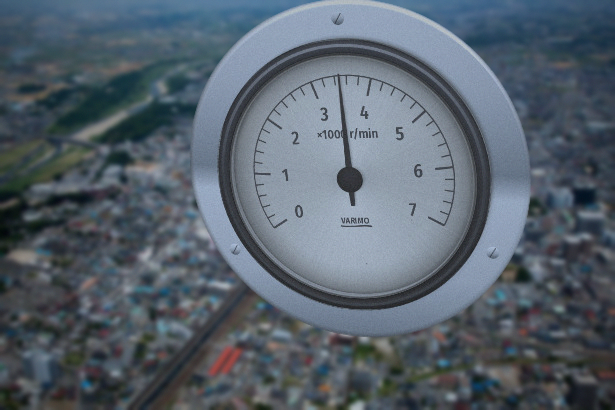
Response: 3500rpm
